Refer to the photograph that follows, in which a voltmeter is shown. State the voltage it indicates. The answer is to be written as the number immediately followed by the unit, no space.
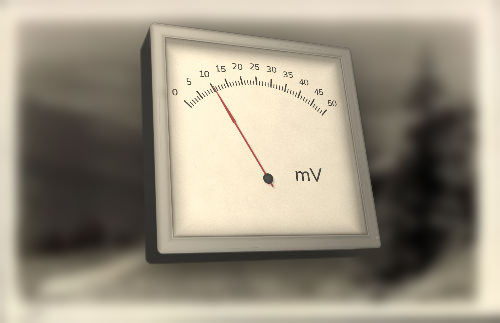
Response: 10mV
